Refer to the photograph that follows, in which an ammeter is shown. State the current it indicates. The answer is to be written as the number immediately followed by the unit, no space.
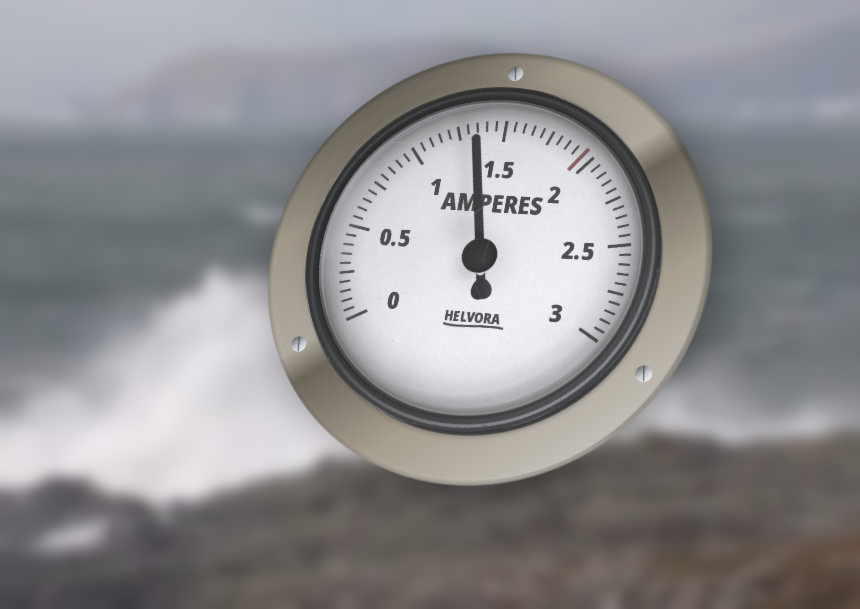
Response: 1.35A
